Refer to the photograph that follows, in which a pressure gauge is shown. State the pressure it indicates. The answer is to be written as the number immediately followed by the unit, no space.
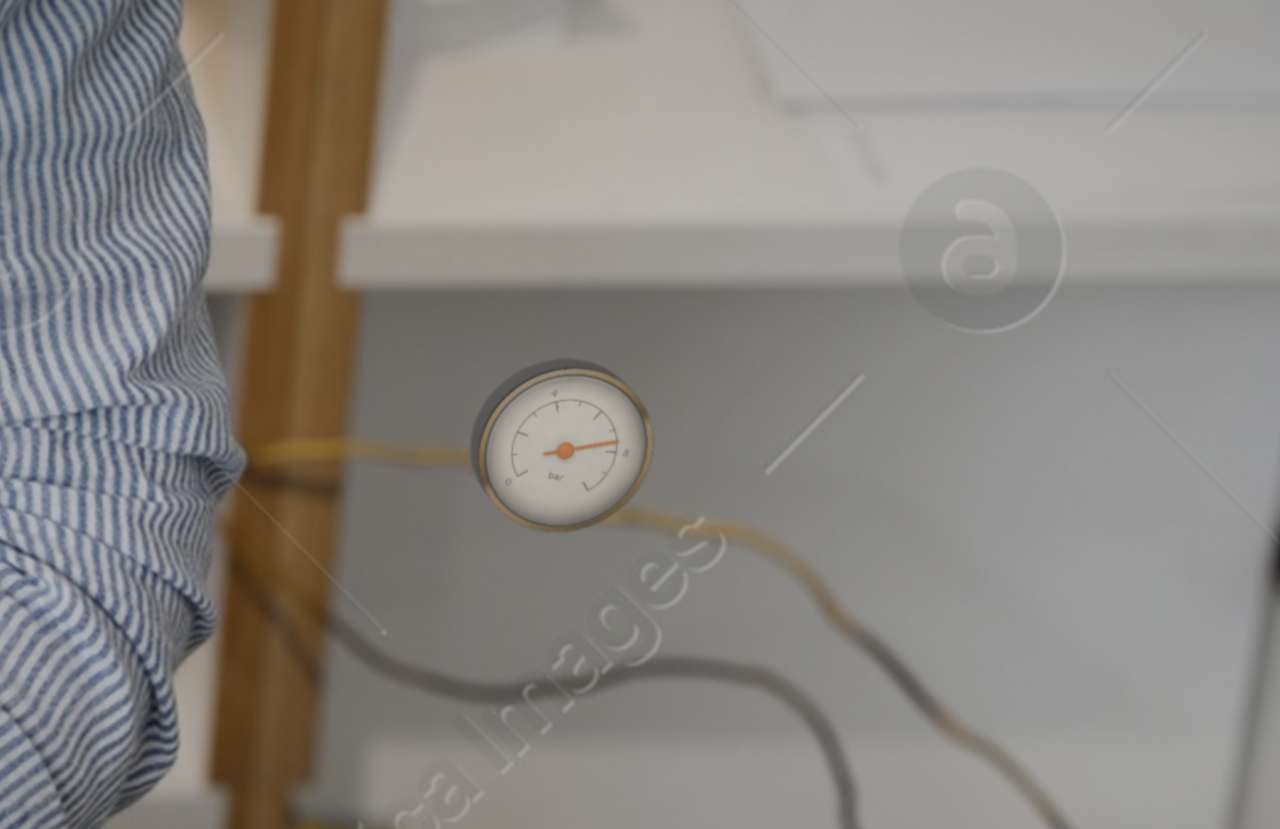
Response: 7.5bar
